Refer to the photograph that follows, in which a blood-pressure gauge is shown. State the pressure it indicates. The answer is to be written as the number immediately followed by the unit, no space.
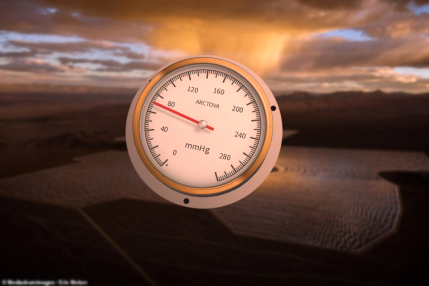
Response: 70mmHg
